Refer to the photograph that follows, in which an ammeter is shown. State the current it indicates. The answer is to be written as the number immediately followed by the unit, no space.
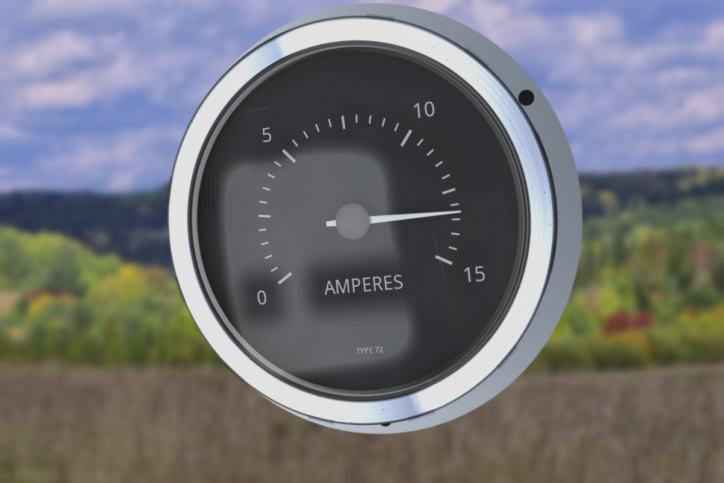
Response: 13.25A
